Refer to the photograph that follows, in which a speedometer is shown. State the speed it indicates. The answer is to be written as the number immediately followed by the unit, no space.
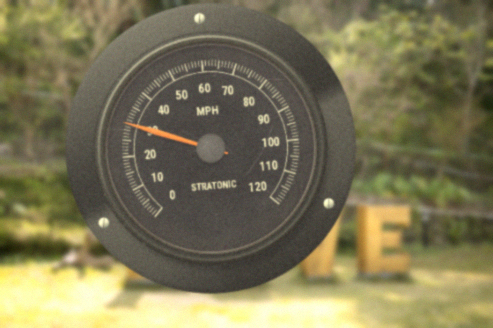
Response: 30mph
